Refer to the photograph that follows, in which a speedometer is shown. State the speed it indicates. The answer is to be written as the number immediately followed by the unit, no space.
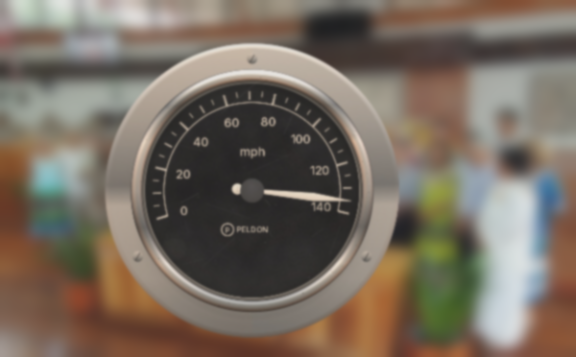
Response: 135mph
